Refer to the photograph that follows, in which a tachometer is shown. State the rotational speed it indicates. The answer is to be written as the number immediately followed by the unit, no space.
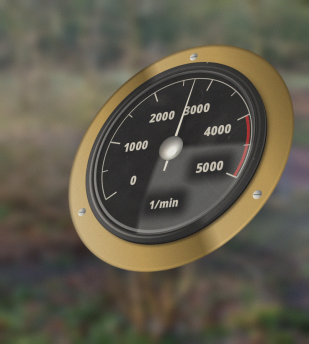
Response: 2750rpm
